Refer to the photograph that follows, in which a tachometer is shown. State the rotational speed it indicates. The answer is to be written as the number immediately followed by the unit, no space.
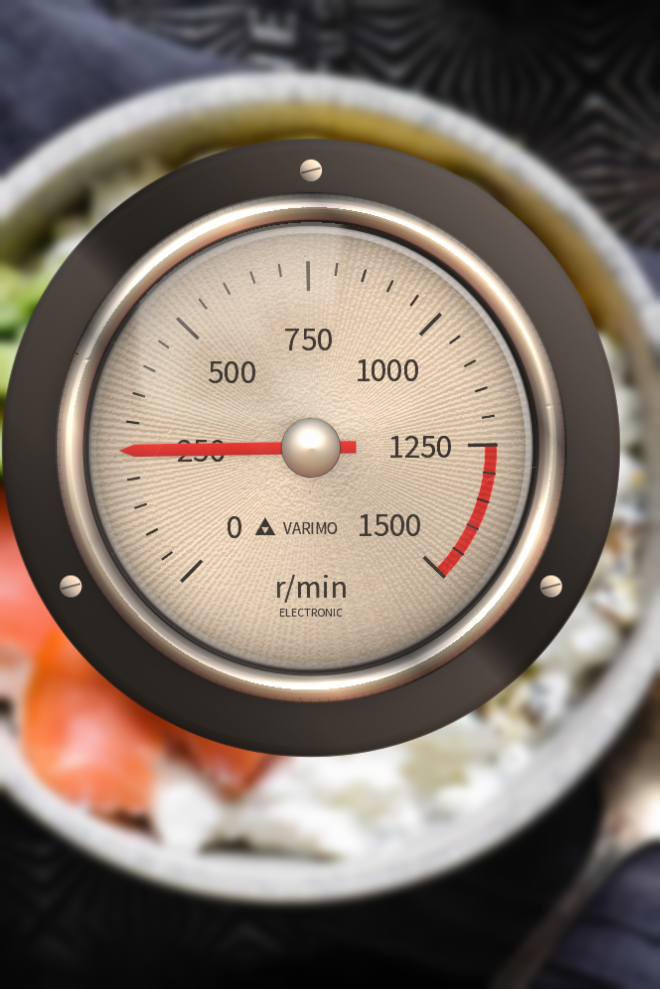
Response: 250rpm
